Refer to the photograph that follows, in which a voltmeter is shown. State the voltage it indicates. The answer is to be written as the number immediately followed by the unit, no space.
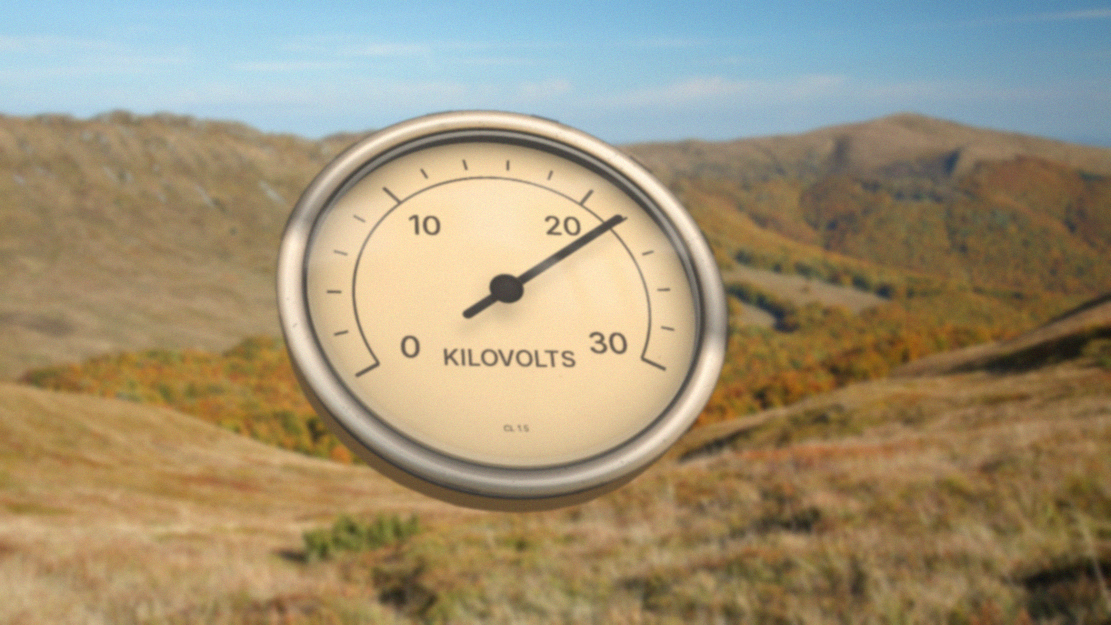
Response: 22kV
